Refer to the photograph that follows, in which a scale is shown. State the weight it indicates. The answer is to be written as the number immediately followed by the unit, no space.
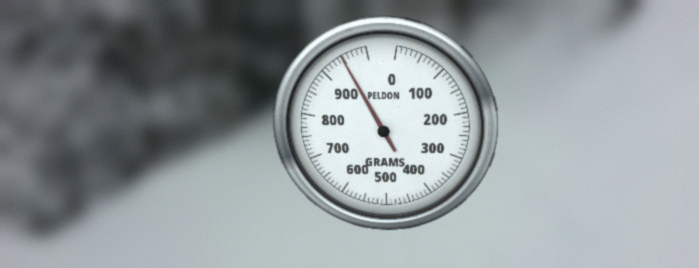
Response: 950g
